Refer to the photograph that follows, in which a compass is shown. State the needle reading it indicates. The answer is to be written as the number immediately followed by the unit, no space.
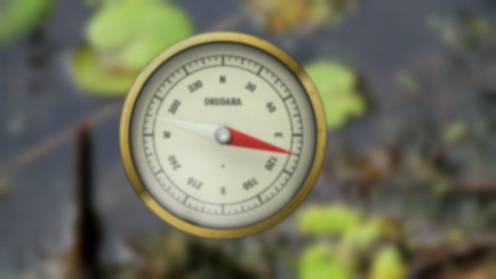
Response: 105°
